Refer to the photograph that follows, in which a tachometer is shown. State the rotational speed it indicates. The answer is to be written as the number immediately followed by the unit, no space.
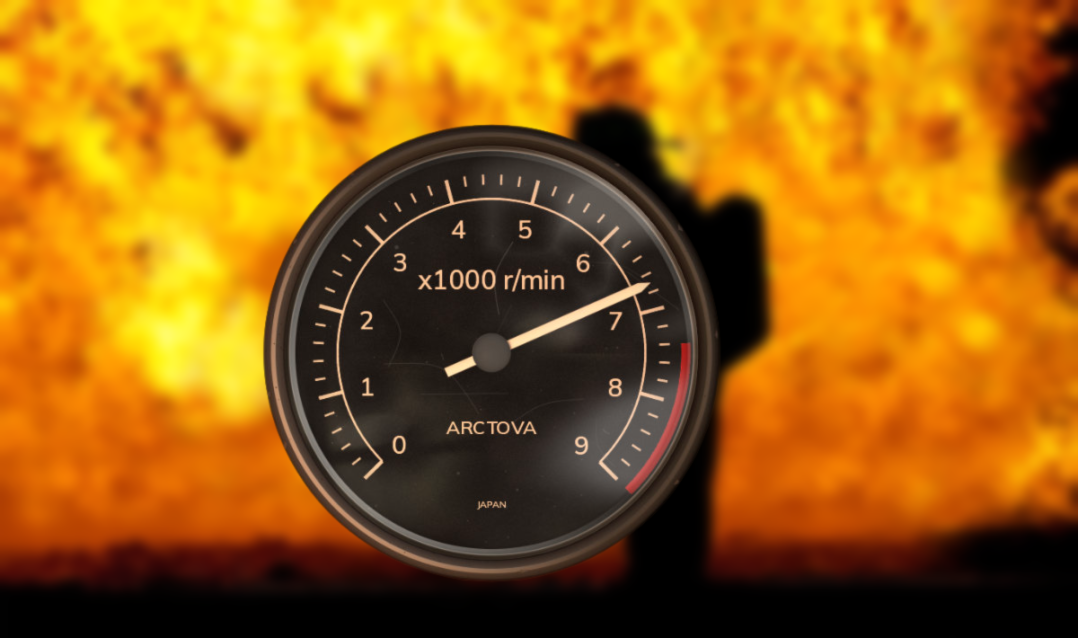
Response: 6700rpm
